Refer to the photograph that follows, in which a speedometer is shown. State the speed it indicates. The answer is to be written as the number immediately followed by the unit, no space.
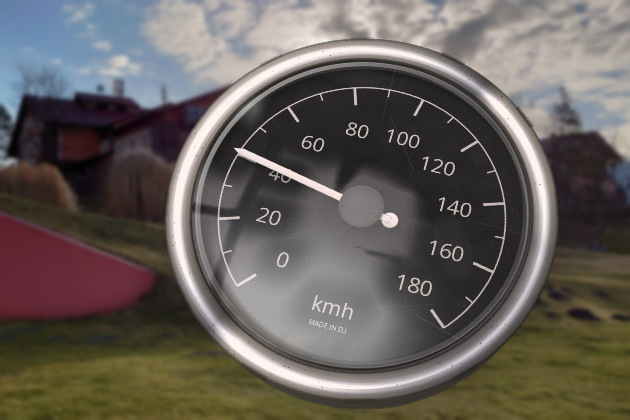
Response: 40km/h
